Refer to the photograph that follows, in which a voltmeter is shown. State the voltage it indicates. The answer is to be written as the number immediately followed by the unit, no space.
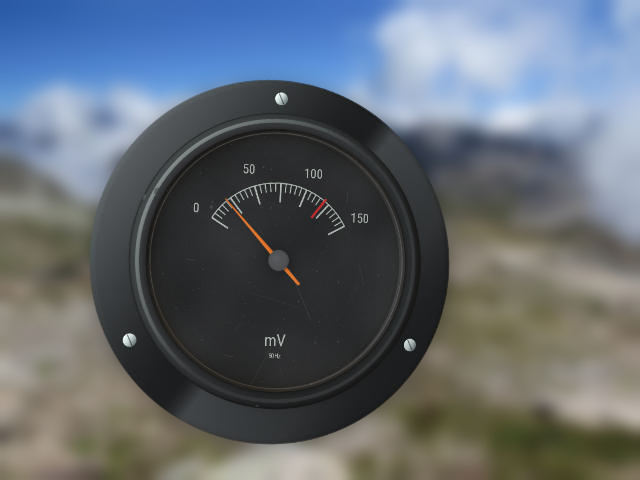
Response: 20mV
